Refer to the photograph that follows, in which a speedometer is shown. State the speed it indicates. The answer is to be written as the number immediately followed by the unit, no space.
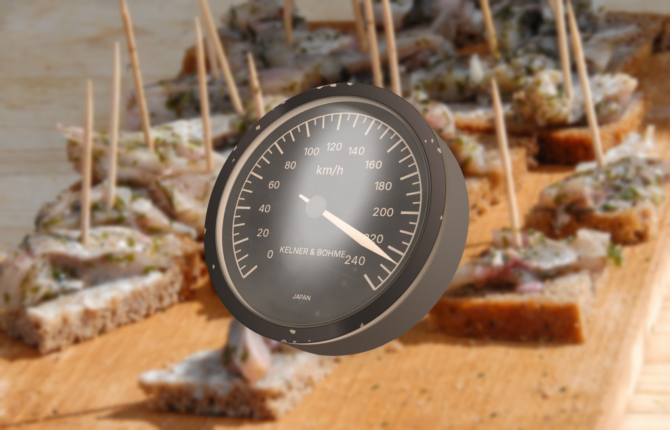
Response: 225km/h
